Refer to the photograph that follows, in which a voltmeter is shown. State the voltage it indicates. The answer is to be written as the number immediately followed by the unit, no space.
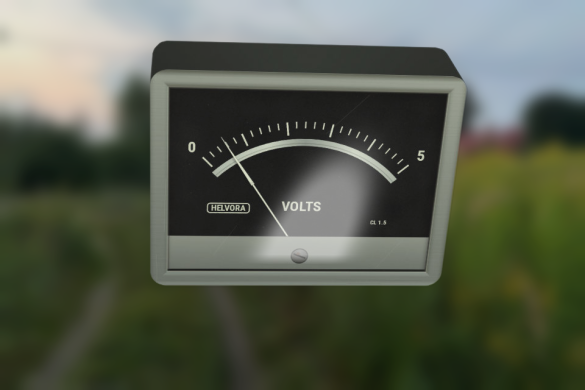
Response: 0.6V
